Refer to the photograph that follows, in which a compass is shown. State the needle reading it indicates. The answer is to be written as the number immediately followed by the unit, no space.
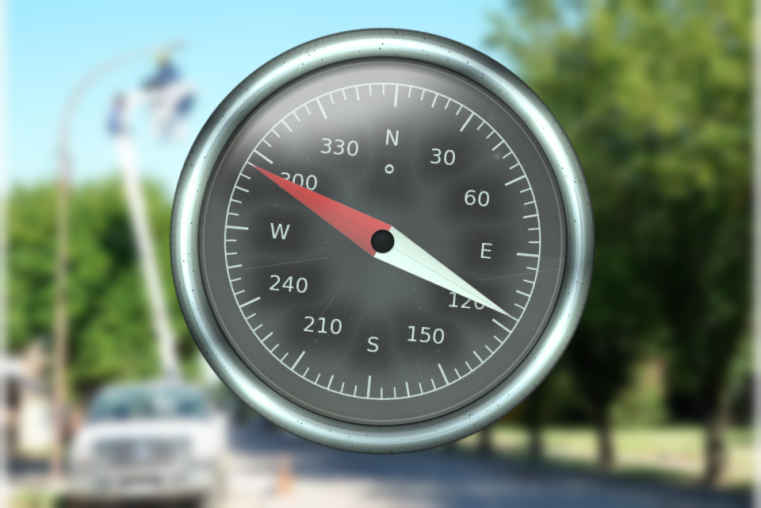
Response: 295°
